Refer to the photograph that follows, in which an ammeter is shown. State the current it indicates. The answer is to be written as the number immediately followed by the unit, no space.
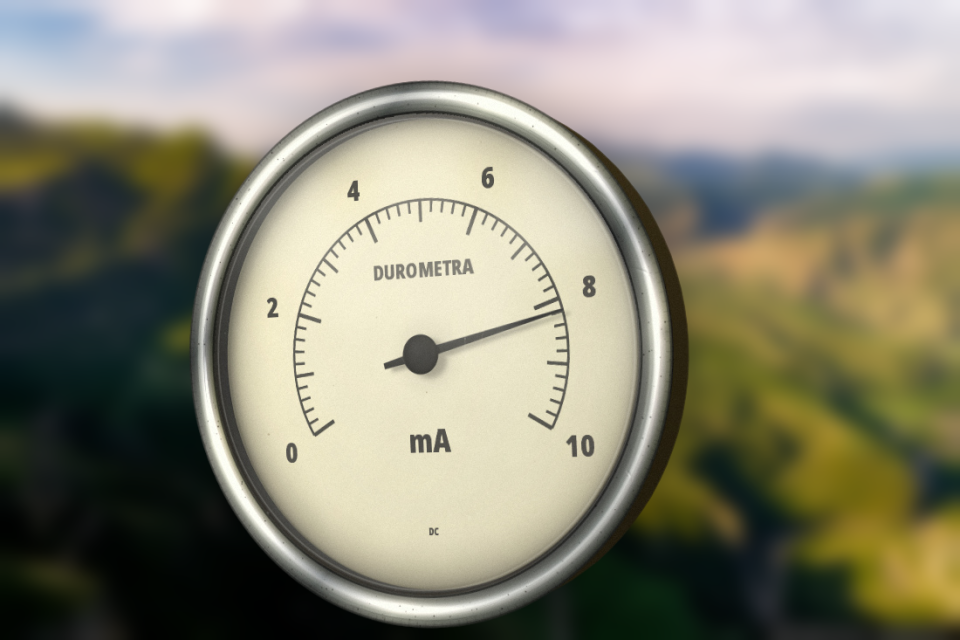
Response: 8.2mA
